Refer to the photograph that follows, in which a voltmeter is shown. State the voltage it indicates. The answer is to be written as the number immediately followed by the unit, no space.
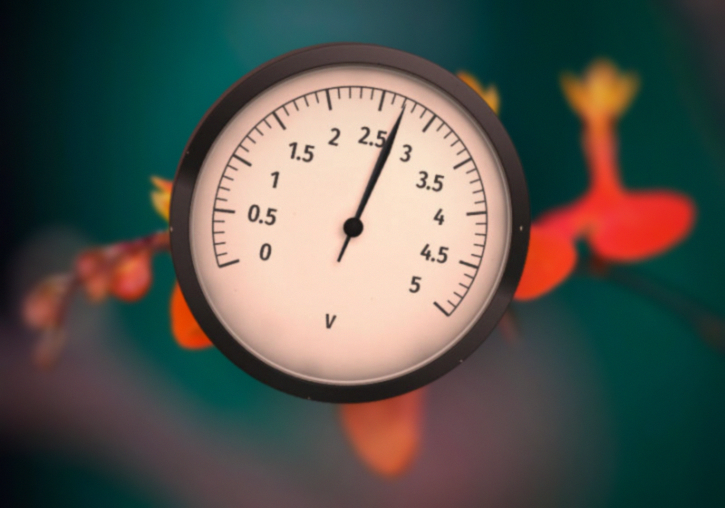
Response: 2.7V
